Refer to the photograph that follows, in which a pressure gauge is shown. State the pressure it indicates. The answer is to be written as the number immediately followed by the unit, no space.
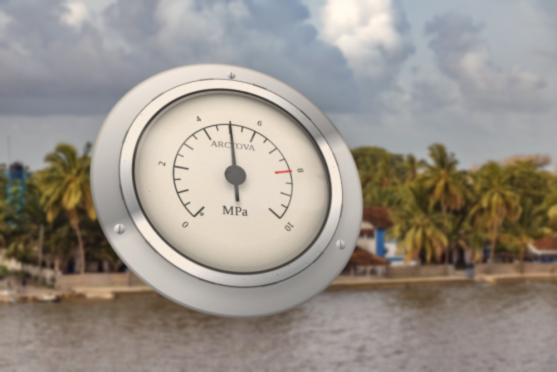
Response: 5MPa
